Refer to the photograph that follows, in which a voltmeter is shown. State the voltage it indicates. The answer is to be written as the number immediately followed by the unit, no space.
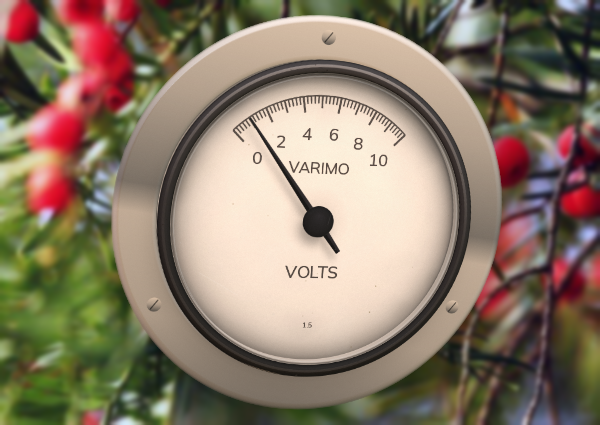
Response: 1V
